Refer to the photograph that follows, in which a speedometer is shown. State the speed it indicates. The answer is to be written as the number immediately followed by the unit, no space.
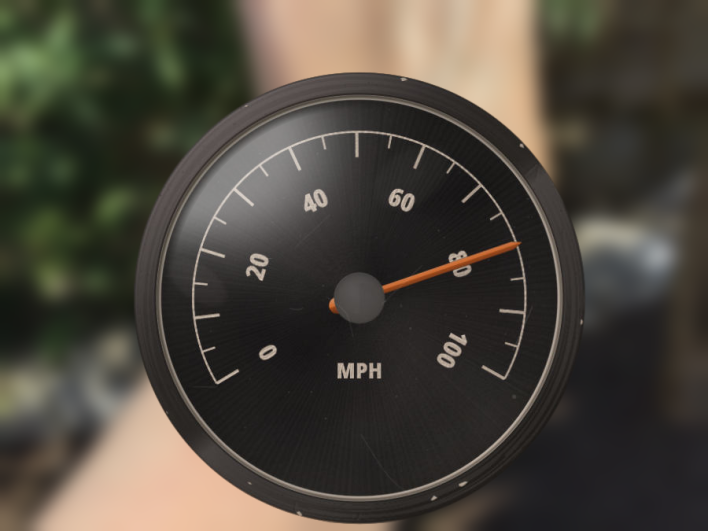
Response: 80mph
